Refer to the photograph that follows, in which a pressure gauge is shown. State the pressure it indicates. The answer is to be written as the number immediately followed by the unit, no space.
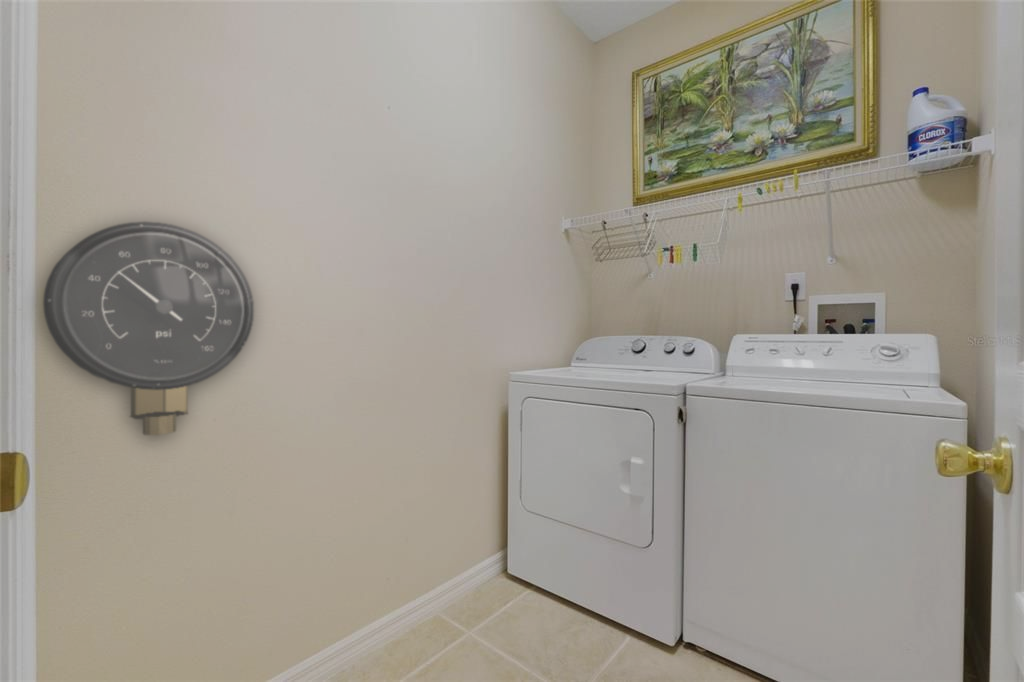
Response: 50psi
